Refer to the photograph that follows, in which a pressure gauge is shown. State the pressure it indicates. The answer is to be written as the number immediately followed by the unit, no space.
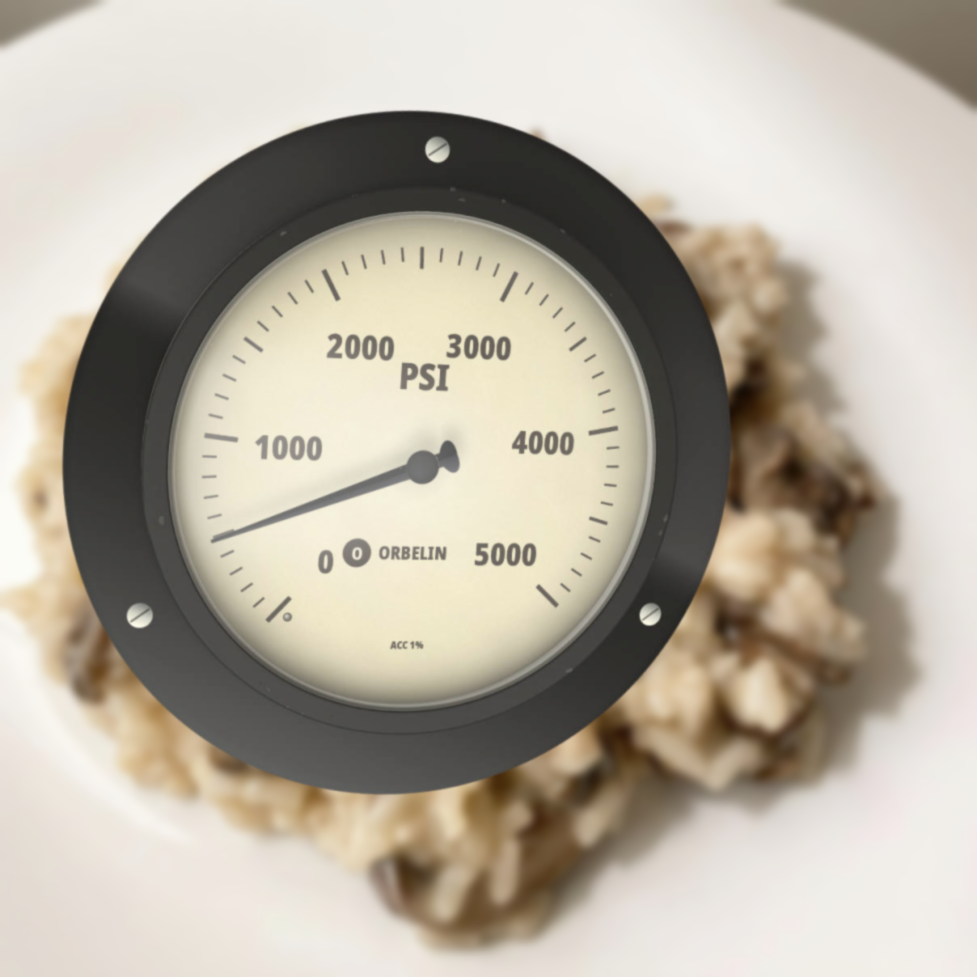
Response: 500psi
